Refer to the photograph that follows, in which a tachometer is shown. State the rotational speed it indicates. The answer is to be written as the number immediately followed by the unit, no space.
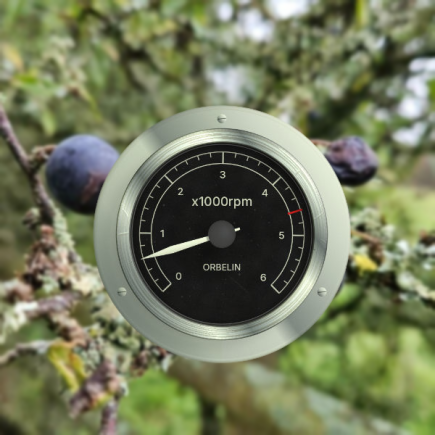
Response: 600rpm
